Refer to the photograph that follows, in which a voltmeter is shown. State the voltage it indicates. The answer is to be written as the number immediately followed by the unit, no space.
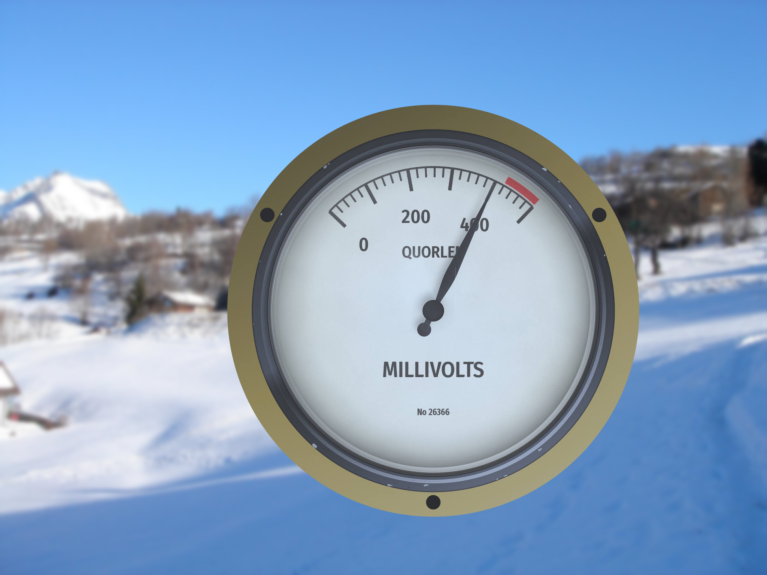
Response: 400mV
